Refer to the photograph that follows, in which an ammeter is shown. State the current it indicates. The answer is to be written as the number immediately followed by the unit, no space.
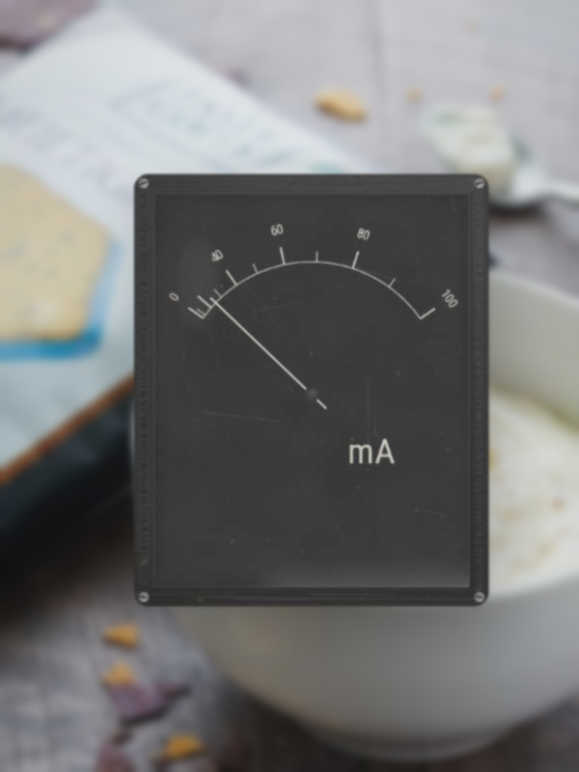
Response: 25mA
